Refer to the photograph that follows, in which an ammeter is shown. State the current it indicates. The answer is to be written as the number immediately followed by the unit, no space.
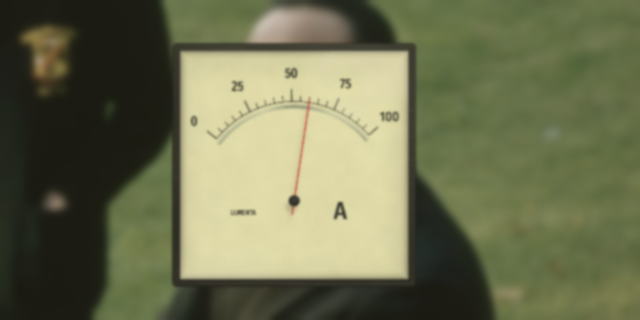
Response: 60A
